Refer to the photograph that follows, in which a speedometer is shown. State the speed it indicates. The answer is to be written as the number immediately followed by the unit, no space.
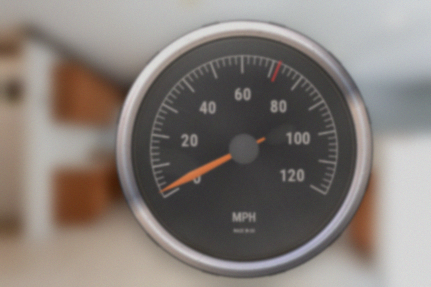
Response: 2mph
